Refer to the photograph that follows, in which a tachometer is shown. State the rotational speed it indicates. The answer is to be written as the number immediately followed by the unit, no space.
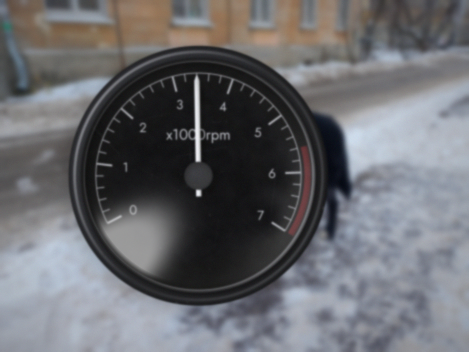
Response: 3400rpm
